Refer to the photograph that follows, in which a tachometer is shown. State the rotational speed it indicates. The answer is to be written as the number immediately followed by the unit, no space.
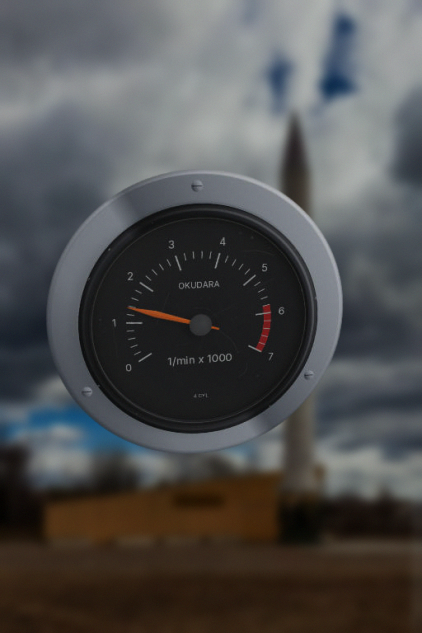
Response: 1400rpm
